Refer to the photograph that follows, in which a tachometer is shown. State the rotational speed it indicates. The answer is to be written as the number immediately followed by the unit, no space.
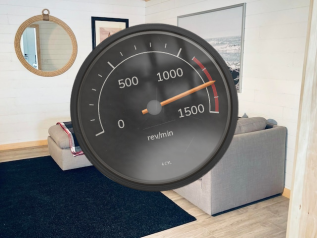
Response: 1300rpm
